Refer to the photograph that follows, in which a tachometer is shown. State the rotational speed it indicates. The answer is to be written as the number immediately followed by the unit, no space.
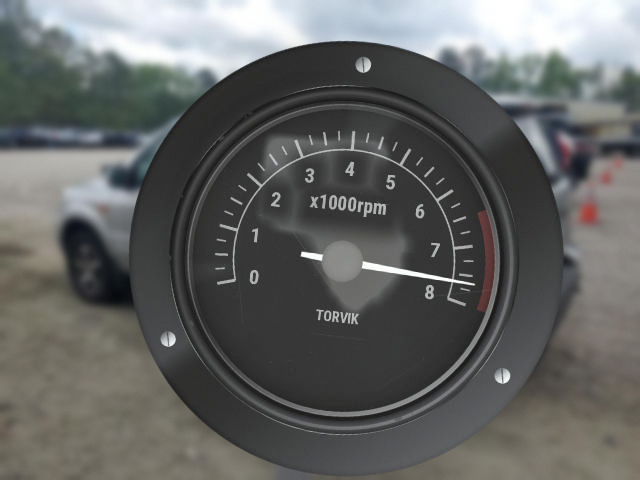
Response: 7625rpm
